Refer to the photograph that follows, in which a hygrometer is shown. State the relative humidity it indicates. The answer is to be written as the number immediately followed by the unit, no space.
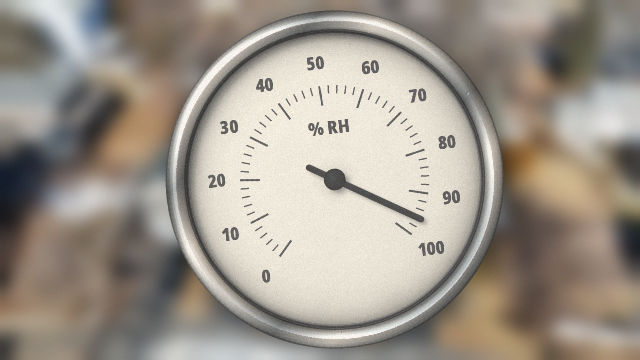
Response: 96%
